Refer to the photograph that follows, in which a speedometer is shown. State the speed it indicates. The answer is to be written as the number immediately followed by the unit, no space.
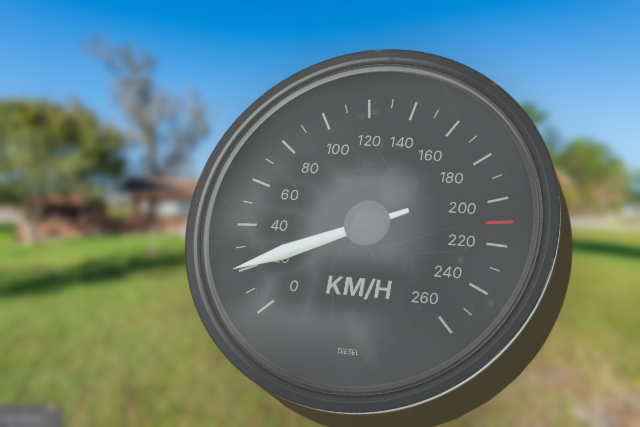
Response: 20km/h
